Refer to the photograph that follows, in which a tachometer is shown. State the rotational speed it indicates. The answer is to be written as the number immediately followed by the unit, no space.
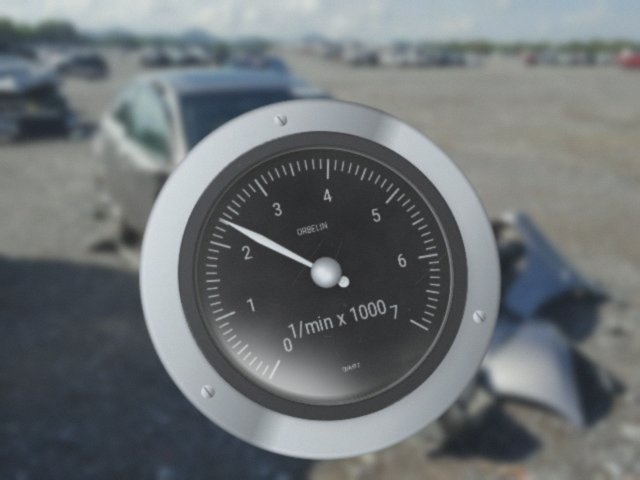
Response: 2300rpm
